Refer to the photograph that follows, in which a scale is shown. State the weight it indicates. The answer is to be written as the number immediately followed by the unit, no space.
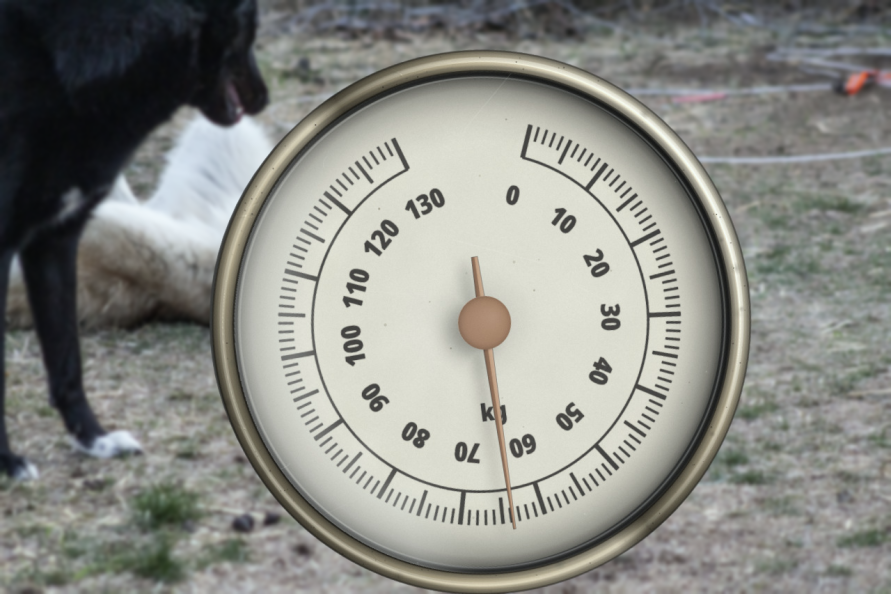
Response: 64kg
